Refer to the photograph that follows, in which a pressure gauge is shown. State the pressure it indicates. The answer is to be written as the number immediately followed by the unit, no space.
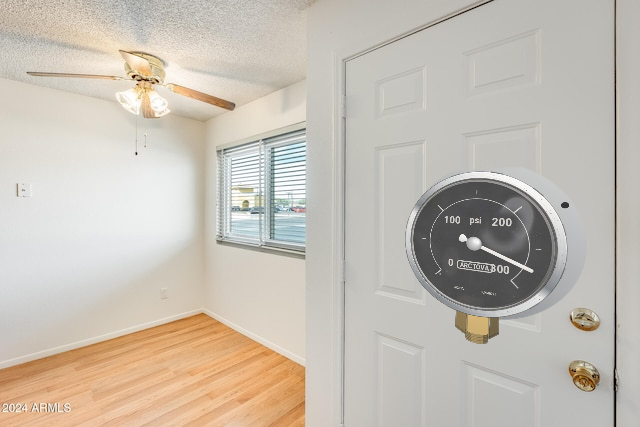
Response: 275psi
